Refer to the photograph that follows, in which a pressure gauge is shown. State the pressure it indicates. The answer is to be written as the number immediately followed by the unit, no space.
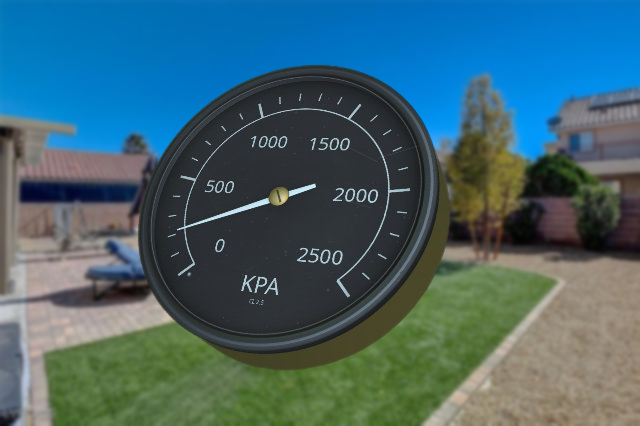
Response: 200kPa
